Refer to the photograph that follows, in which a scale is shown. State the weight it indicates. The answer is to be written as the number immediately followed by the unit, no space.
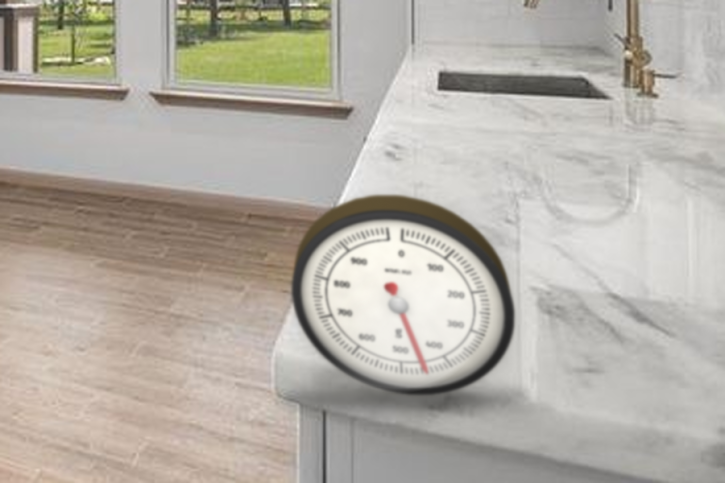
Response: 450g
